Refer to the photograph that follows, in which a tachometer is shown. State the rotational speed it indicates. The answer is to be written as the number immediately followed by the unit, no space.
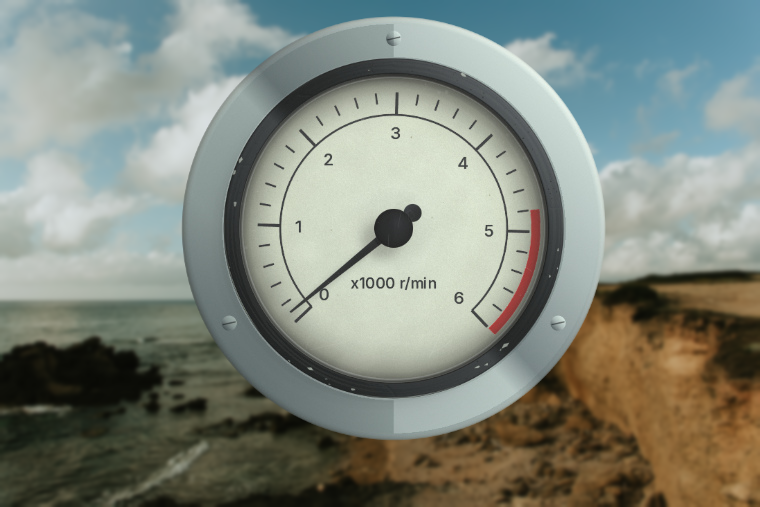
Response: 100rpm
